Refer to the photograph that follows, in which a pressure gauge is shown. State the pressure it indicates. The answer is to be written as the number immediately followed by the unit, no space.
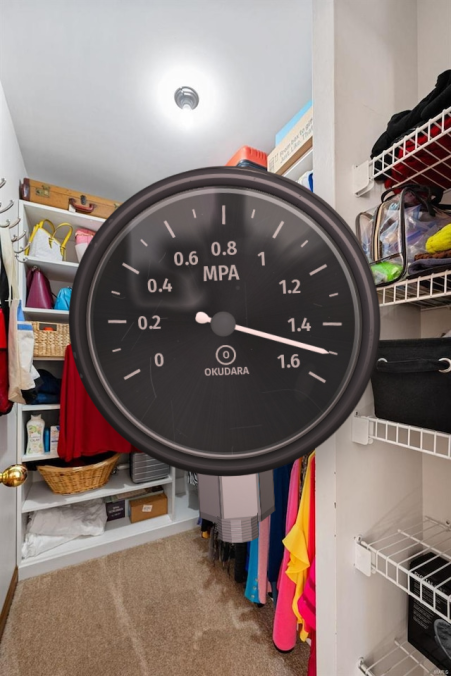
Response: 1.5MPa
